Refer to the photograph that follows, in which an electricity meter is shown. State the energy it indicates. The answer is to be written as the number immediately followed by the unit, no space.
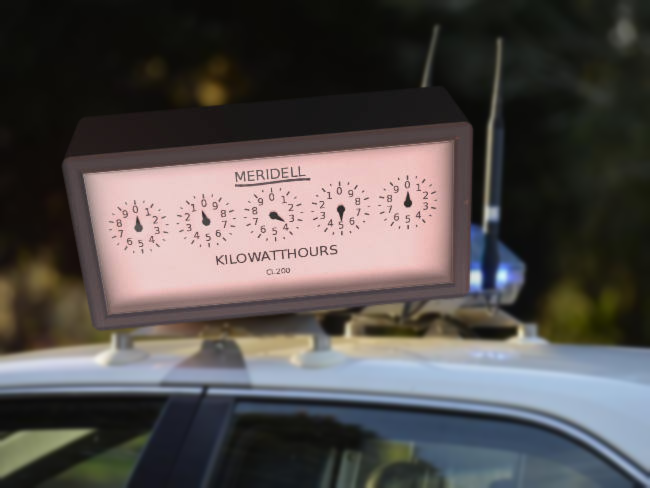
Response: 350kWh
